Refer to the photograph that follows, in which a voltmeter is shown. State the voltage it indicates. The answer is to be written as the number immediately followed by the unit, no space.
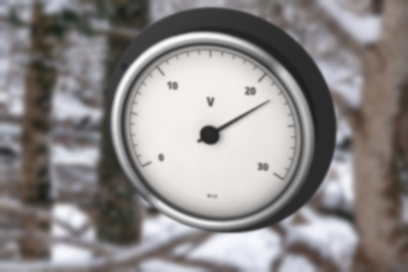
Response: 22V
